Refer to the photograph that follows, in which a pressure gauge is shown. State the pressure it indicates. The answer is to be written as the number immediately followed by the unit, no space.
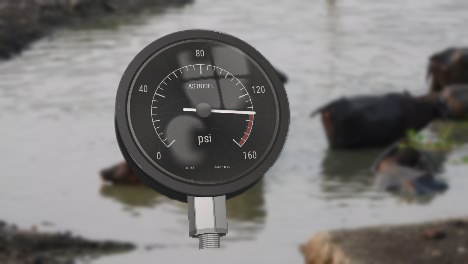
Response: 135psi
